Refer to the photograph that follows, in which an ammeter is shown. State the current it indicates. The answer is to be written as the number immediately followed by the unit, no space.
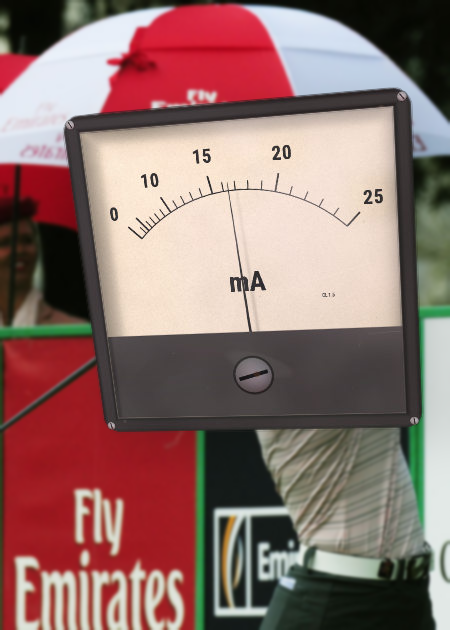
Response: 16.5mA
